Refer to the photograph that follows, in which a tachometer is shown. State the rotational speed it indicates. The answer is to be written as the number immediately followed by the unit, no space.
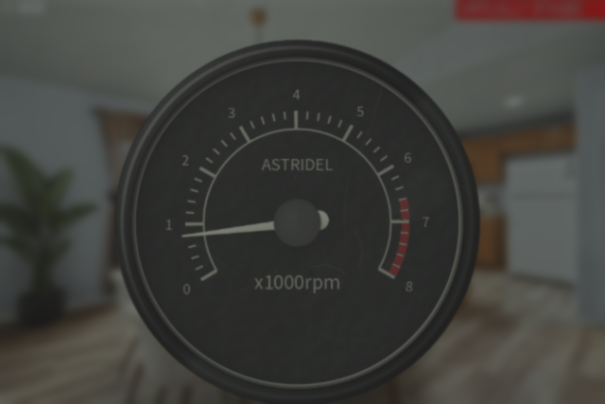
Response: 800rpm
